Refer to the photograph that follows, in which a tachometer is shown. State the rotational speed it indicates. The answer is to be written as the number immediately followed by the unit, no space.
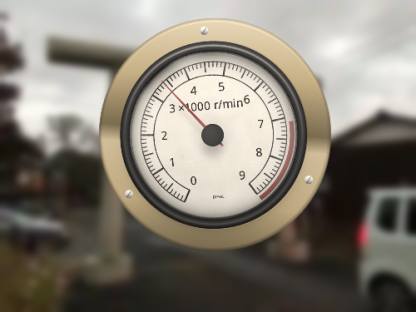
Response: 3400rpm
